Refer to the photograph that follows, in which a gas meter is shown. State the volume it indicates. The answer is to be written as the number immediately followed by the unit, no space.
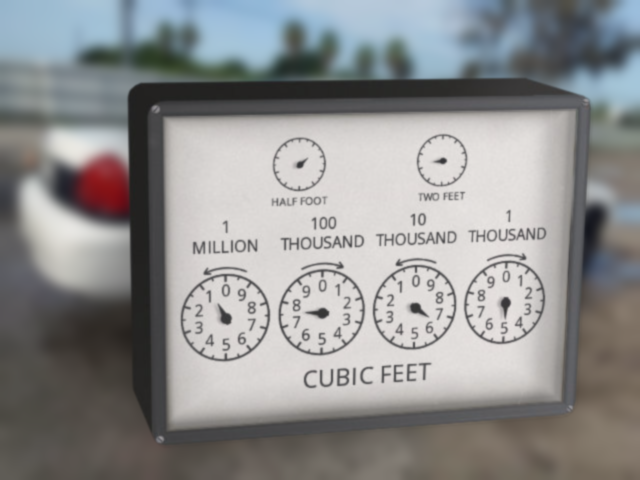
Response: 76500ft³
